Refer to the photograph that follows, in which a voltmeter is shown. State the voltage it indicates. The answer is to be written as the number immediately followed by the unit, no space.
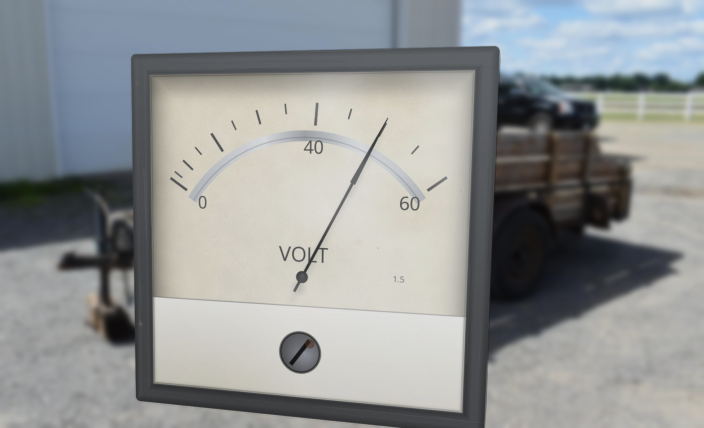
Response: 50V
